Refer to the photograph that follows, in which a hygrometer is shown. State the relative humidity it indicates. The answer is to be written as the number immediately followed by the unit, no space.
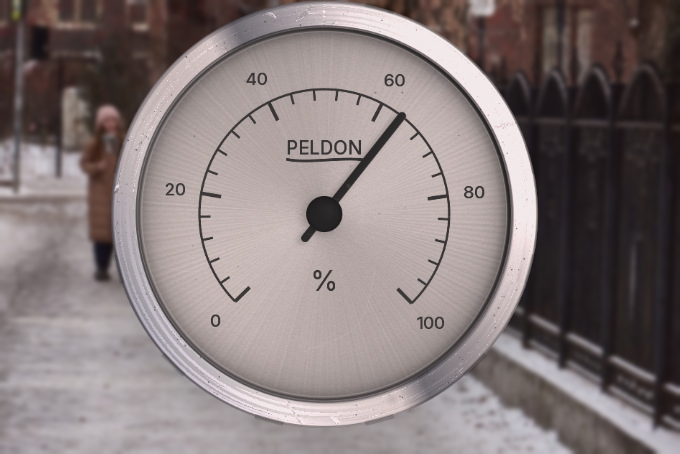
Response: 64%
